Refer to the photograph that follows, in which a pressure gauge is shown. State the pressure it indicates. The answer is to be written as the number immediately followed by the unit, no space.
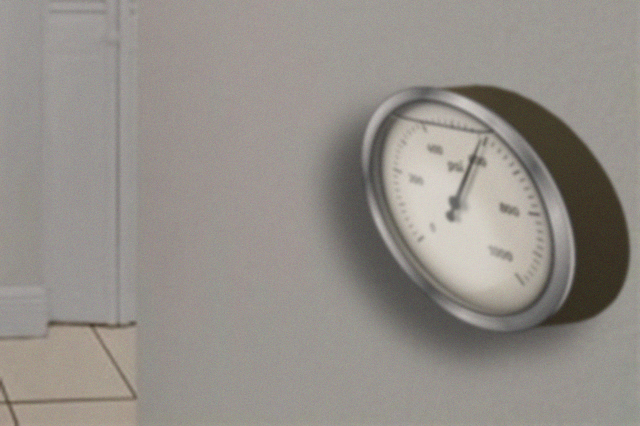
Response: 600psi
